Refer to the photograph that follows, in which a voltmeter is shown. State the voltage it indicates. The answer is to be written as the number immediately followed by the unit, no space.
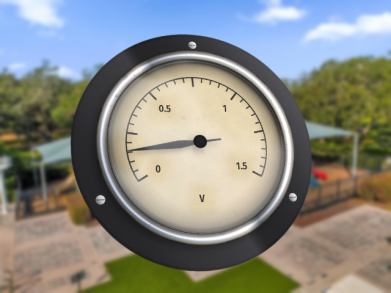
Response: 0.15V
